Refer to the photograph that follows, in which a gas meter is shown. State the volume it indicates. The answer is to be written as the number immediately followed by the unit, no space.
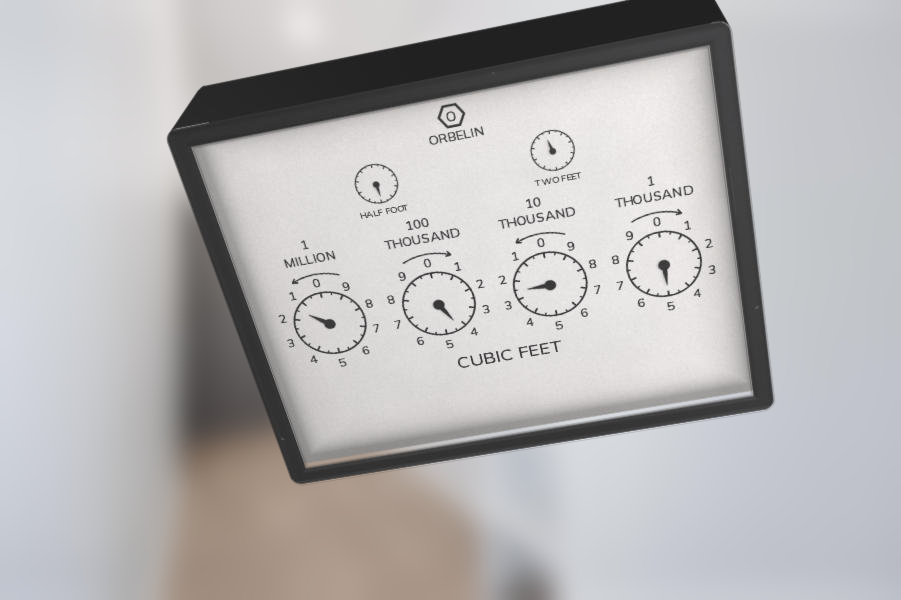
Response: 142500ft³
